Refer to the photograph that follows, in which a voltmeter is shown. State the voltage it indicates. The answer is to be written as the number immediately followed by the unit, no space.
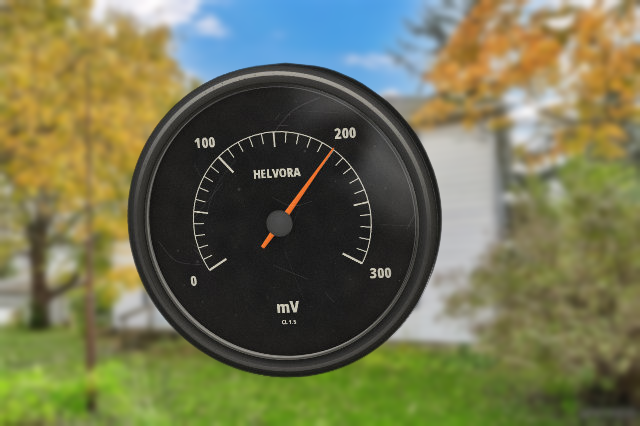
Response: 200mV
